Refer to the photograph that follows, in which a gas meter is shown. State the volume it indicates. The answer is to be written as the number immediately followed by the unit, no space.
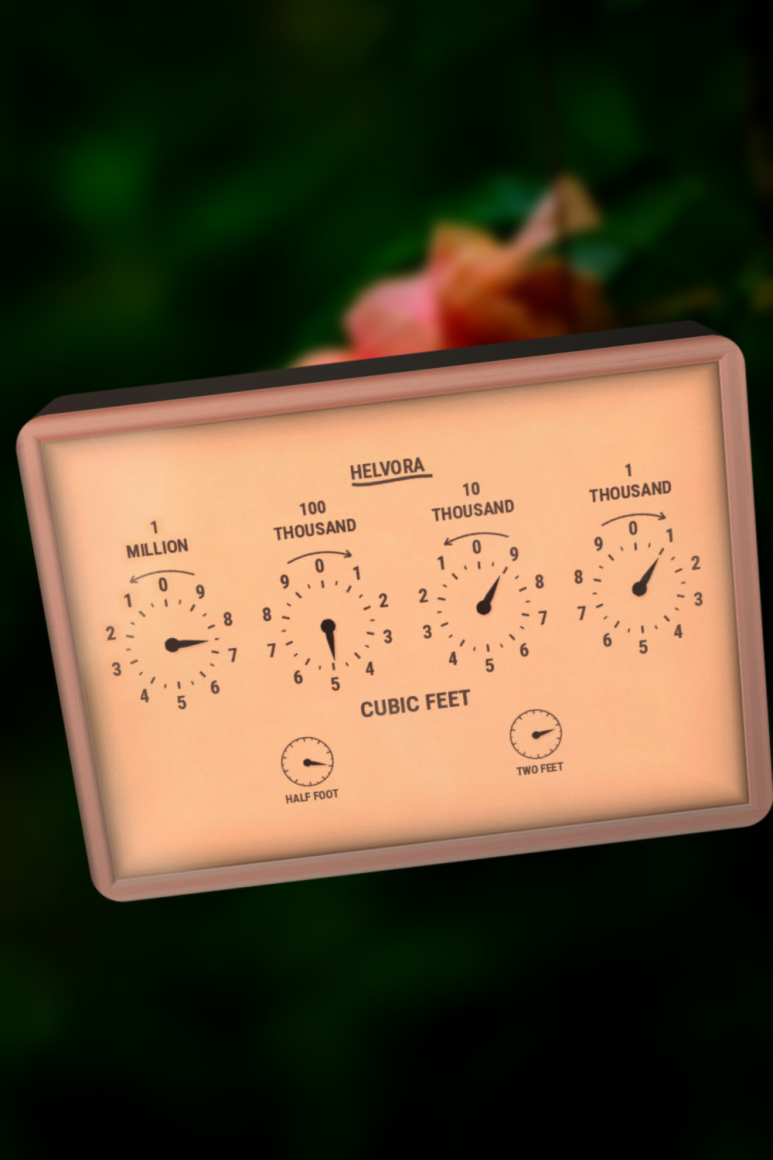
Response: 749100ft³
